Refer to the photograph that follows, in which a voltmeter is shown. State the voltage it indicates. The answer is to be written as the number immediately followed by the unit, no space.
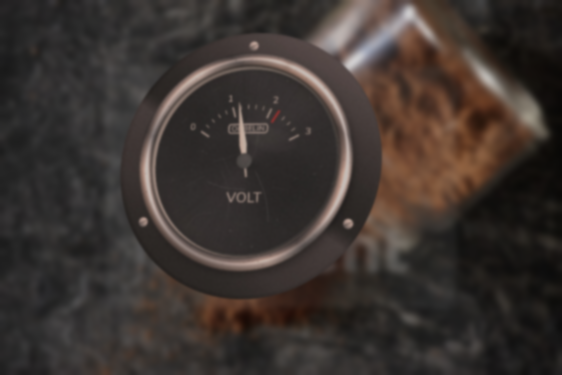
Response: 1.2V
